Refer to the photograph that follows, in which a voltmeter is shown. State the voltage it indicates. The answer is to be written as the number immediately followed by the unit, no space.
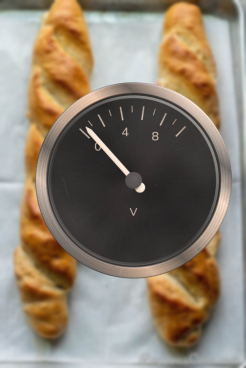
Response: 0.5V
